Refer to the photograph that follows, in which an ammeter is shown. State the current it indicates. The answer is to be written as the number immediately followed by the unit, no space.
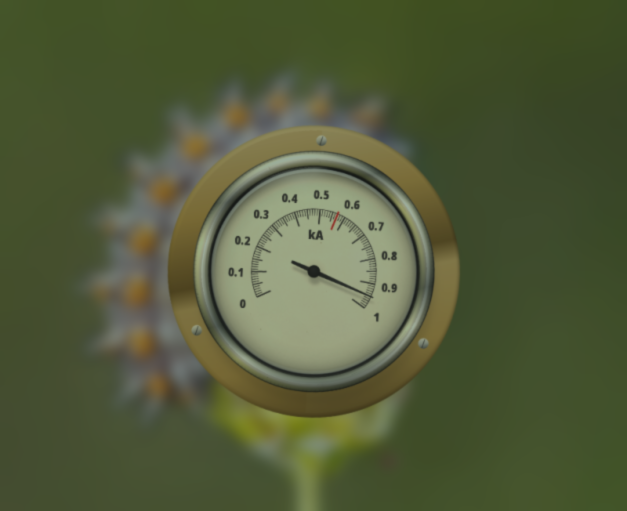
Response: 0.95kA
